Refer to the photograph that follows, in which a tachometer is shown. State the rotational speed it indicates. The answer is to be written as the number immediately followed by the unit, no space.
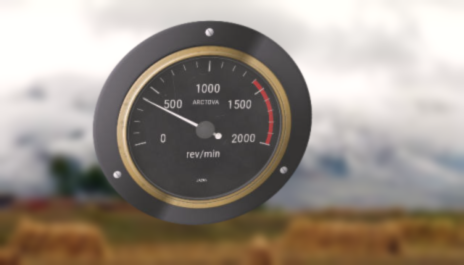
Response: 400rpm
